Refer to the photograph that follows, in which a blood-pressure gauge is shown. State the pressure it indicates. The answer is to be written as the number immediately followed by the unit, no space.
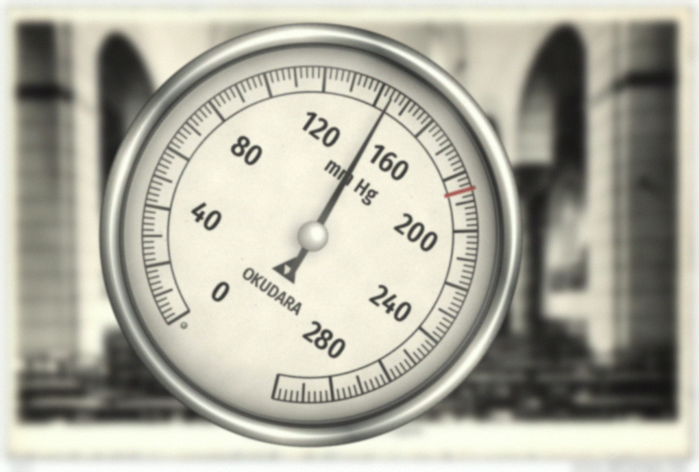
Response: 144mmHg
